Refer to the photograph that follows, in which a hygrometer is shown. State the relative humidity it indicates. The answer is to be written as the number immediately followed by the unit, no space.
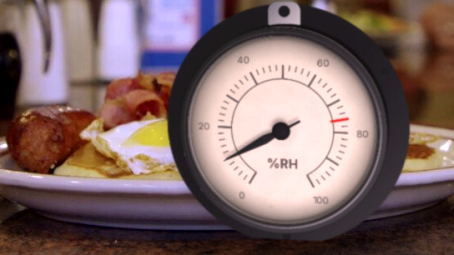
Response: 10%
